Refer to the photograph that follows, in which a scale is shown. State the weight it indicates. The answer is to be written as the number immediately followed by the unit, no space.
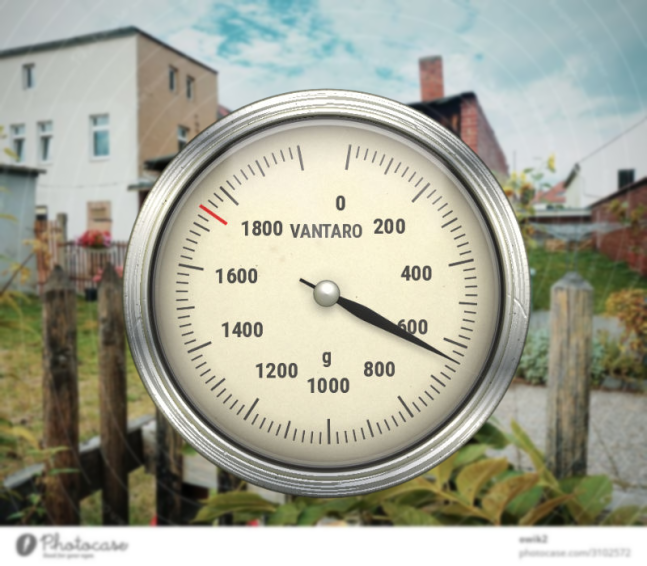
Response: 640g
